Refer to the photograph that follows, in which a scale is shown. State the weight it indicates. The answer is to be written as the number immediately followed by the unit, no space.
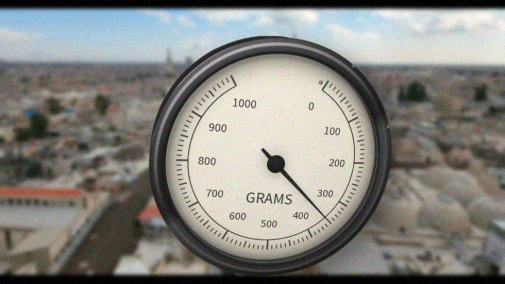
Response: 350g
